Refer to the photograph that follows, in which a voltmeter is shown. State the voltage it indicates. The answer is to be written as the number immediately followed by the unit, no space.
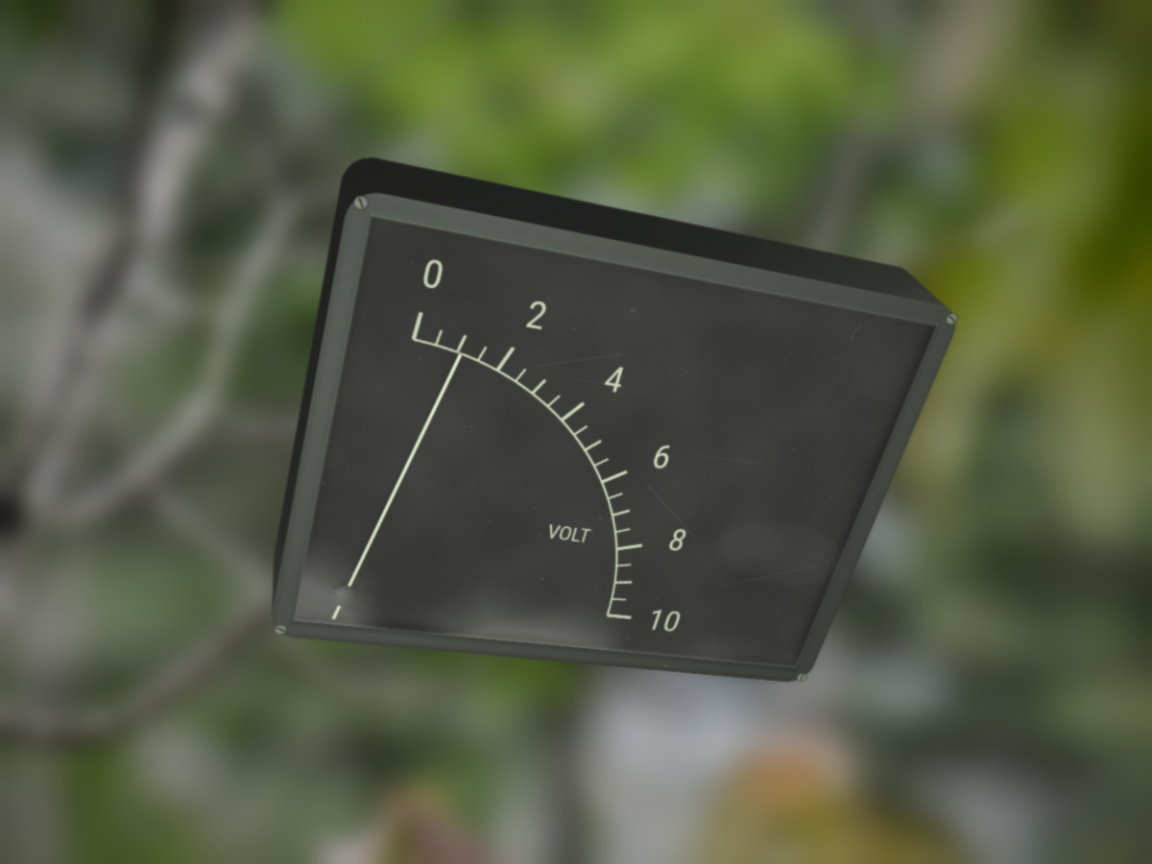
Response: 1V
